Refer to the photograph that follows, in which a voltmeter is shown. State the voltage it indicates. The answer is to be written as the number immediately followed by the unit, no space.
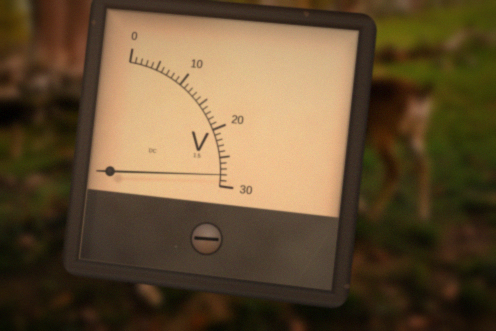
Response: 28V
